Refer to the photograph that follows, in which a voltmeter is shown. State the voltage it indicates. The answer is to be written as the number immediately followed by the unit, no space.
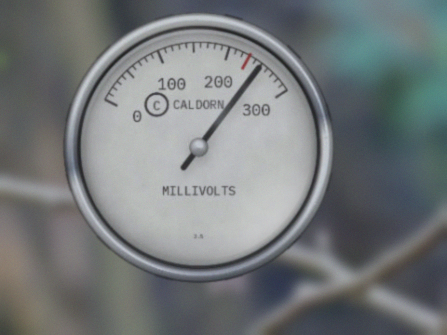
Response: 250mV
